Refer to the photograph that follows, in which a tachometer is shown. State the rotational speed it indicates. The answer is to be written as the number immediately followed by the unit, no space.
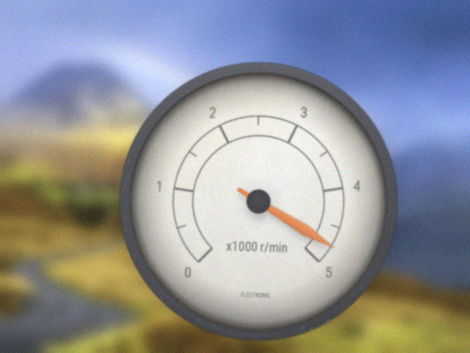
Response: 4750rpm
